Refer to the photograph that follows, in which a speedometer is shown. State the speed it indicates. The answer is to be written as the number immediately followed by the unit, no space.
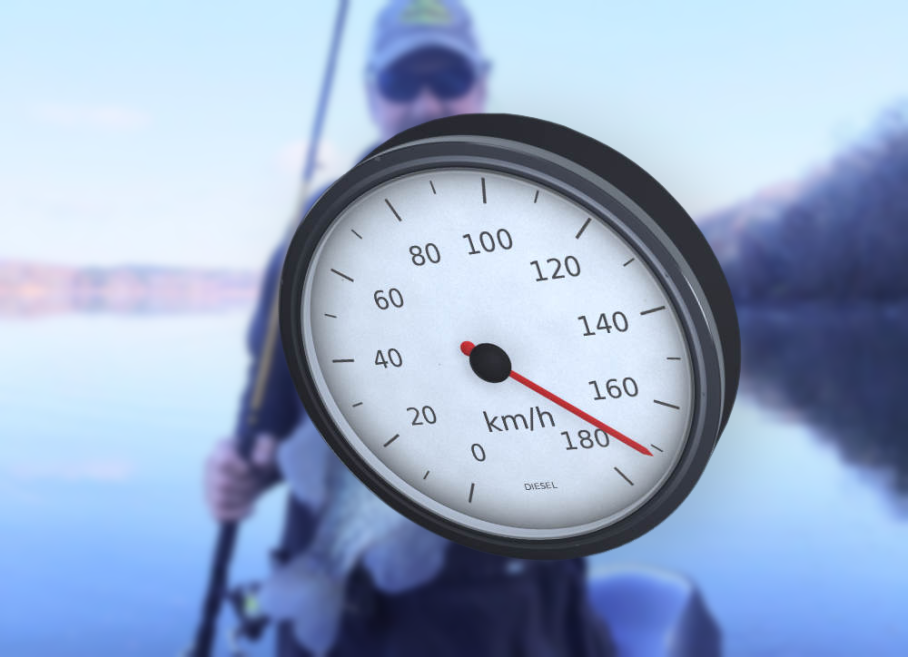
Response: 170km/h
